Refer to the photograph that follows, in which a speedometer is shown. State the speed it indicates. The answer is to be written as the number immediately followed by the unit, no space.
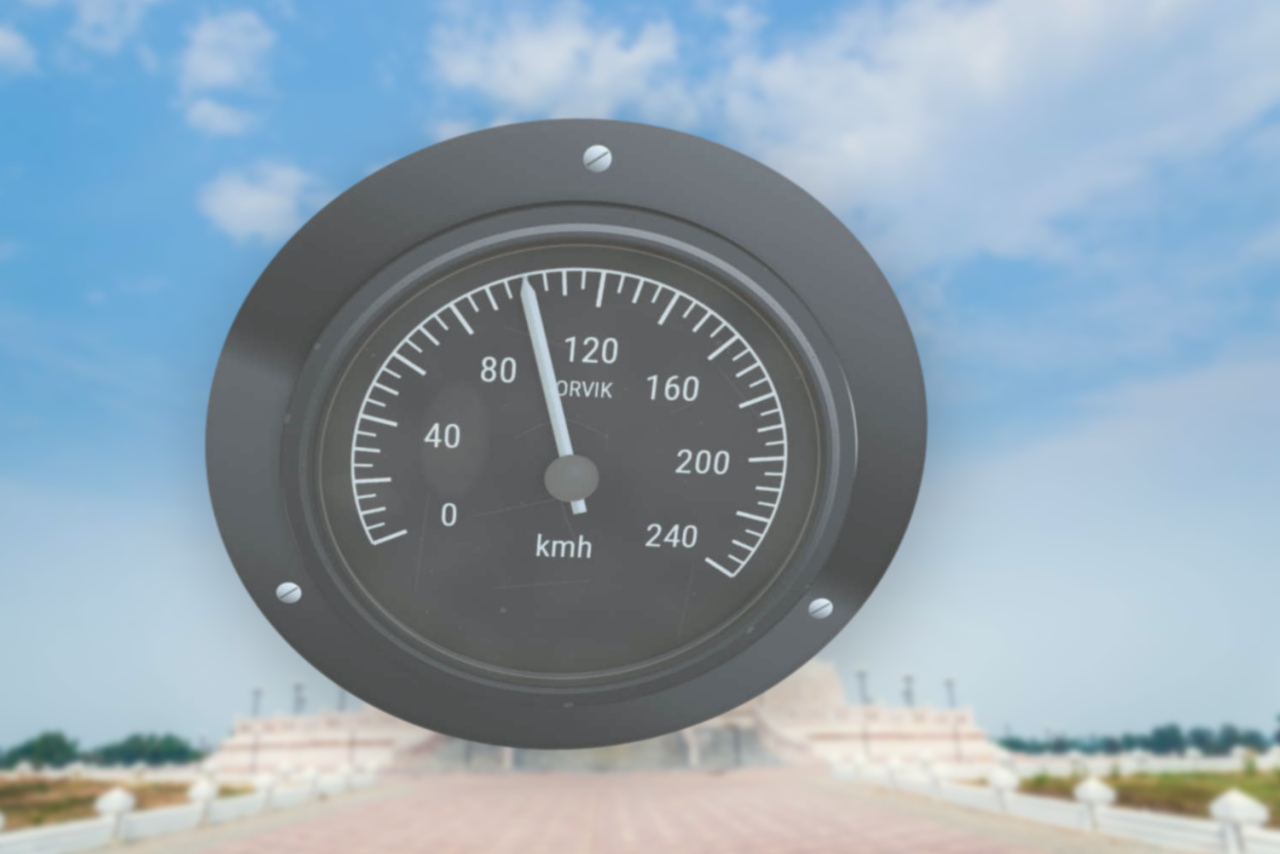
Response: 100km/h
